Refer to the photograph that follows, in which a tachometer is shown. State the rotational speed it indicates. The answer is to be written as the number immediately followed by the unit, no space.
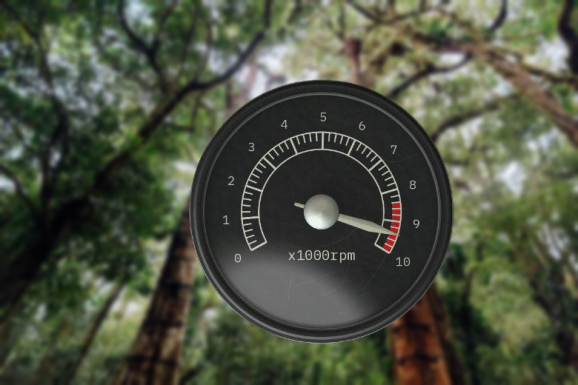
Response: 9400rpm
